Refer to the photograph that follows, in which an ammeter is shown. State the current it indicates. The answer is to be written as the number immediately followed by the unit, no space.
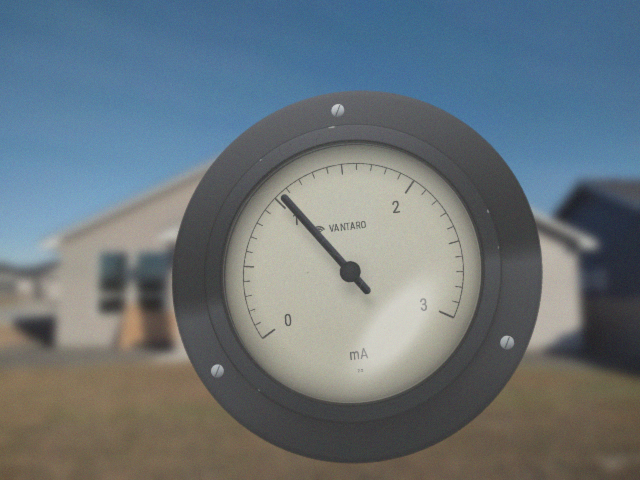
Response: 1.05mA
